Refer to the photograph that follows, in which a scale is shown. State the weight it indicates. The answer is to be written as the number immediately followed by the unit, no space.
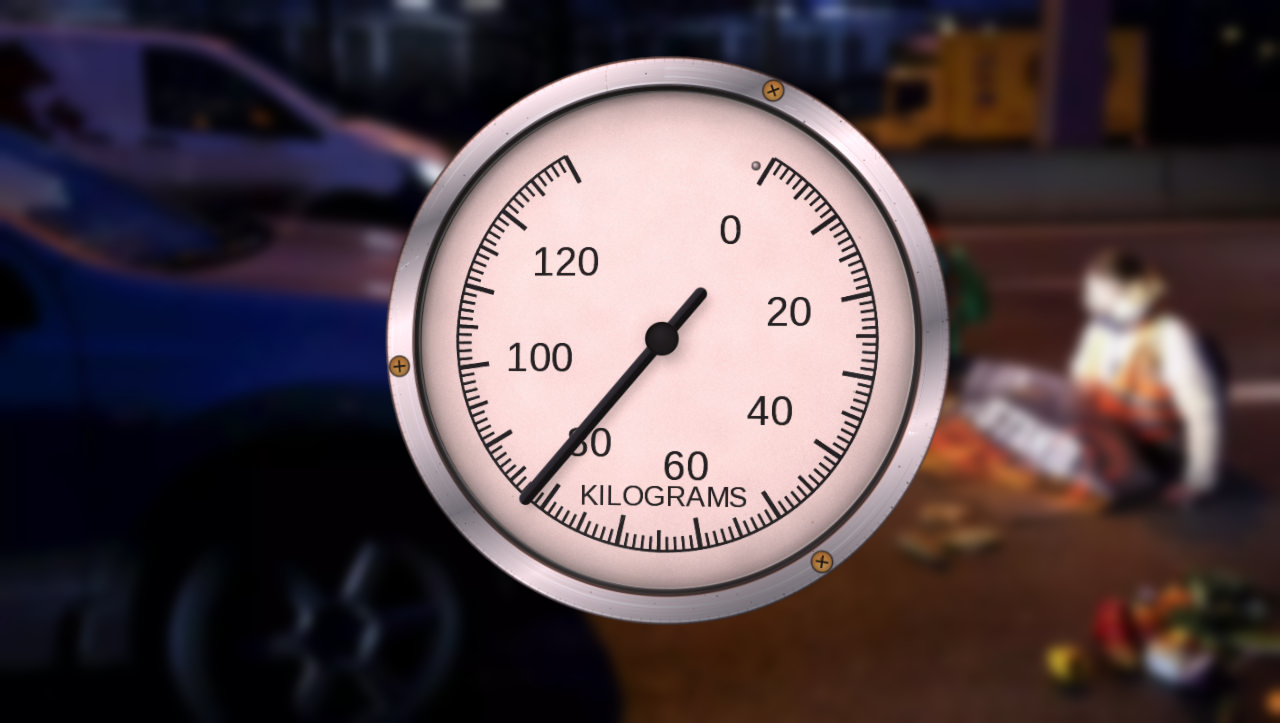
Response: 82kg
